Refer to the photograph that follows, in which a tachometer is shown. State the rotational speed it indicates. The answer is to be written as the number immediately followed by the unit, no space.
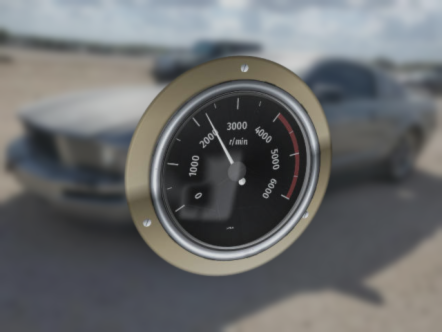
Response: 2250rpm
